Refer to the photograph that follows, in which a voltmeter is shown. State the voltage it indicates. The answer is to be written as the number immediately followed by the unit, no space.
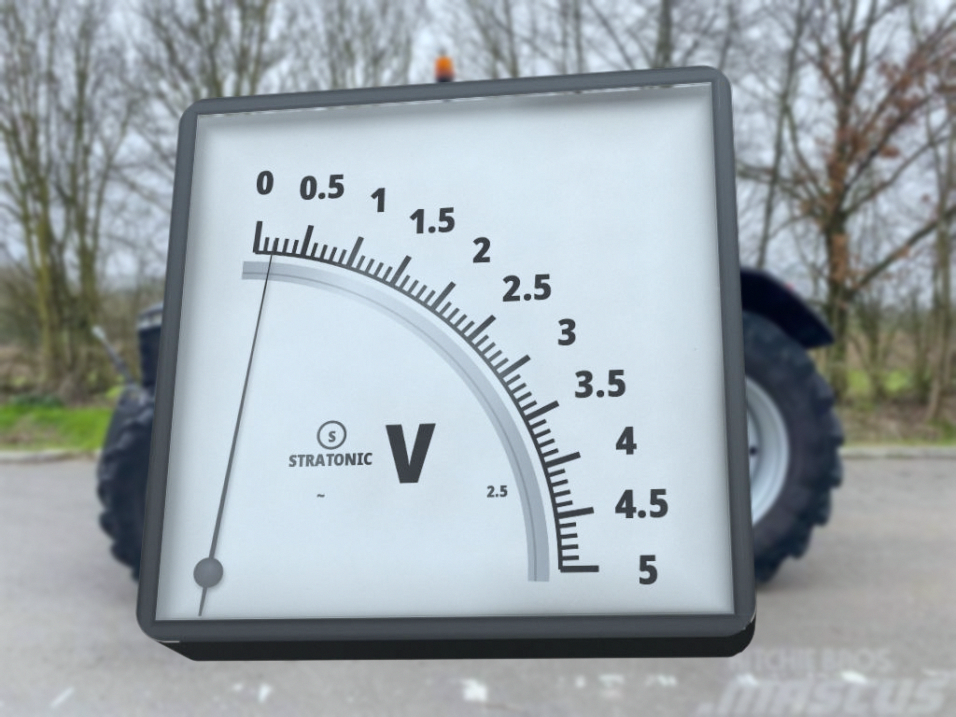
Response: 0.2V
